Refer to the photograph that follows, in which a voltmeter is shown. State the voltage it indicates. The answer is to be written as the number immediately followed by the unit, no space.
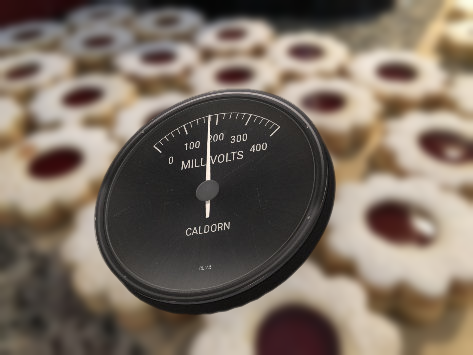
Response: 180mV
